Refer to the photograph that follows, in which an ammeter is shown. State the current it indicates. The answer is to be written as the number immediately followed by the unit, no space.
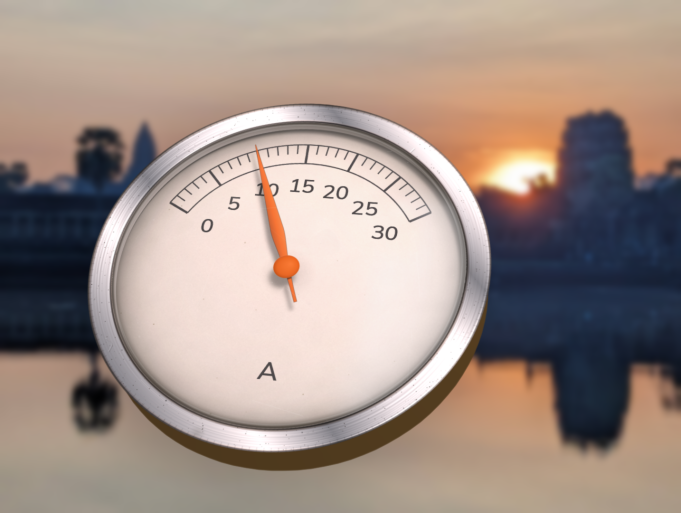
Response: 10A
